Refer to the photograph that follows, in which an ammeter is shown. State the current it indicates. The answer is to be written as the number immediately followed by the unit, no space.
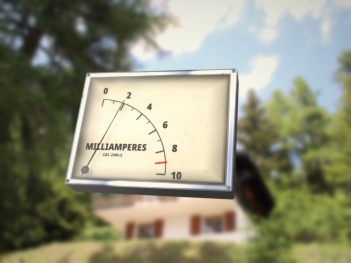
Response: 2mA
